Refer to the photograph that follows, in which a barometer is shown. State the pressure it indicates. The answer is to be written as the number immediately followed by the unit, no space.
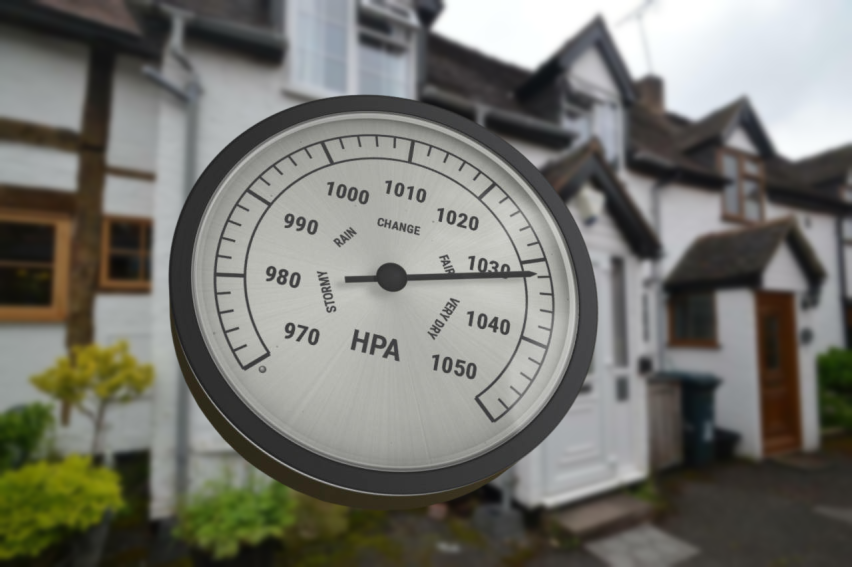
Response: 1032hPa
